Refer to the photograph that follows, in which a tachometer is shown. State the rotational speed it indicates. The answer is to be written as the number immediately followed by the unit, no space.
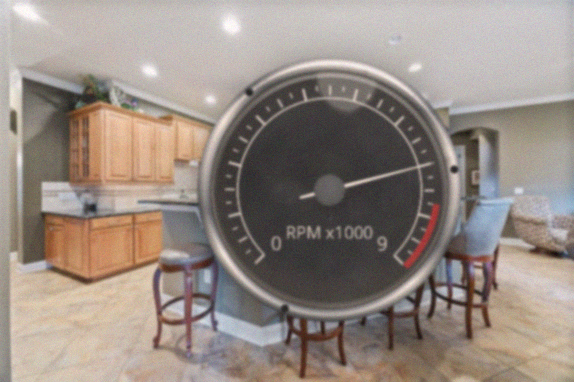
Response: 7000rpm
